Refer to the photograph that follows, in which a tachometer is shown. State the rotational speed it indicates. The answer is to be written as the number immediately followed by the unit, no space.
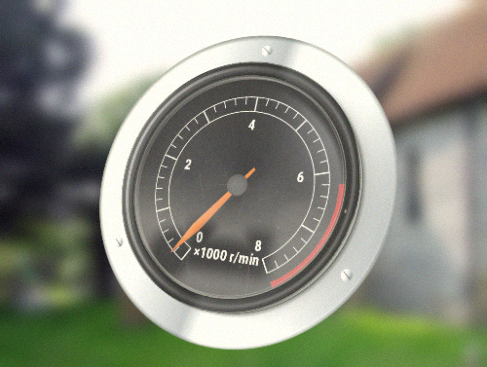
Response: 200rpm
